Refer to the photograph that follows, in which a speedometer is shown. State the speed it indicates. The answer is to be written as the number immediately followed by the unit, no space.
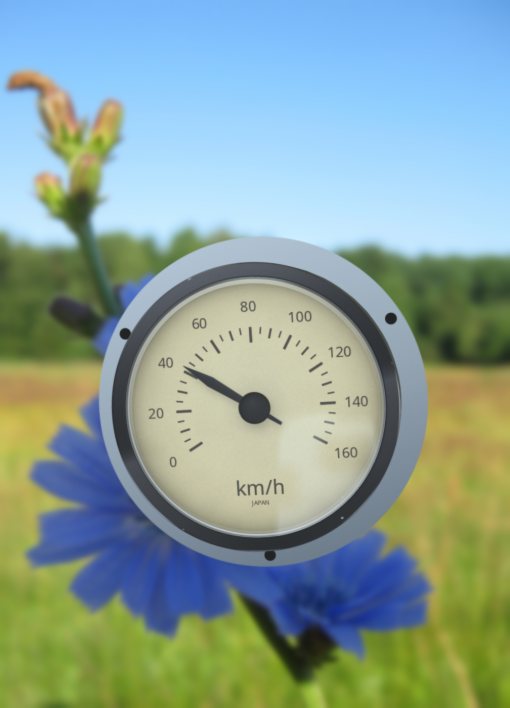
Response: 42.5km/h
